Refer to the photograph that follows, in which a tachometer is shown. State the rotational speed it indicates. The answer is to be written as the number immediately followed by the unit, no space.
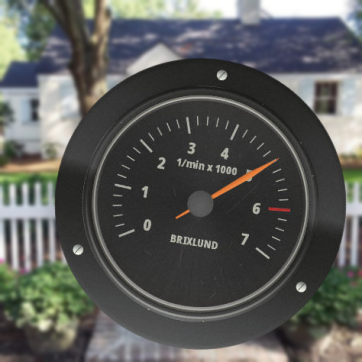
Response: 5000rpm
